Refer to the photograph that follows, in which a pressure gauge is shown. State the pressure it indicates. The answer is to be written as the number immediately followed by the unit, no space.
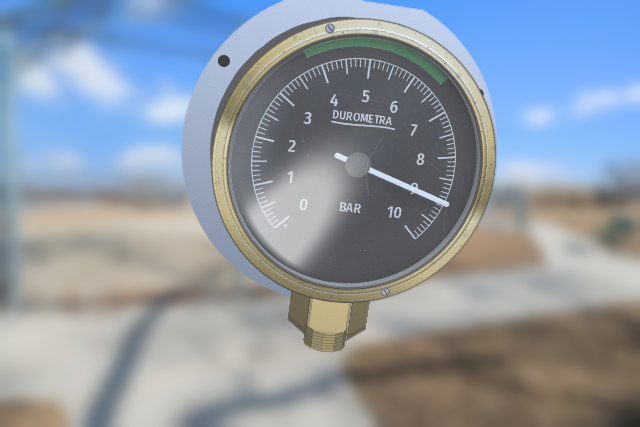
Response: 9bar
